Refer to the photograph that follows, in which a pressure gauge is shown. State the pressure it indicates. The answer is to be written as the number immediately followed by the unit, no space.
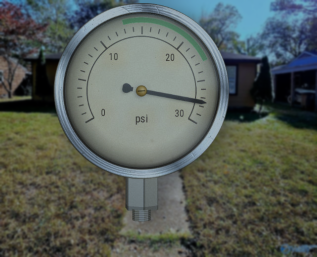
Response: 27.5psi
